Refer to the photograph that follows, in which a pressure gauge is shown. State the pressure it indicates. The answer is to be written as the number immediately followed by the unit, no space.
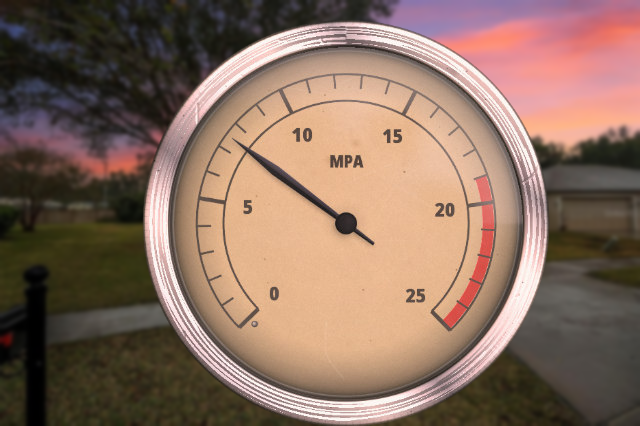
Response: 7.5MPa
